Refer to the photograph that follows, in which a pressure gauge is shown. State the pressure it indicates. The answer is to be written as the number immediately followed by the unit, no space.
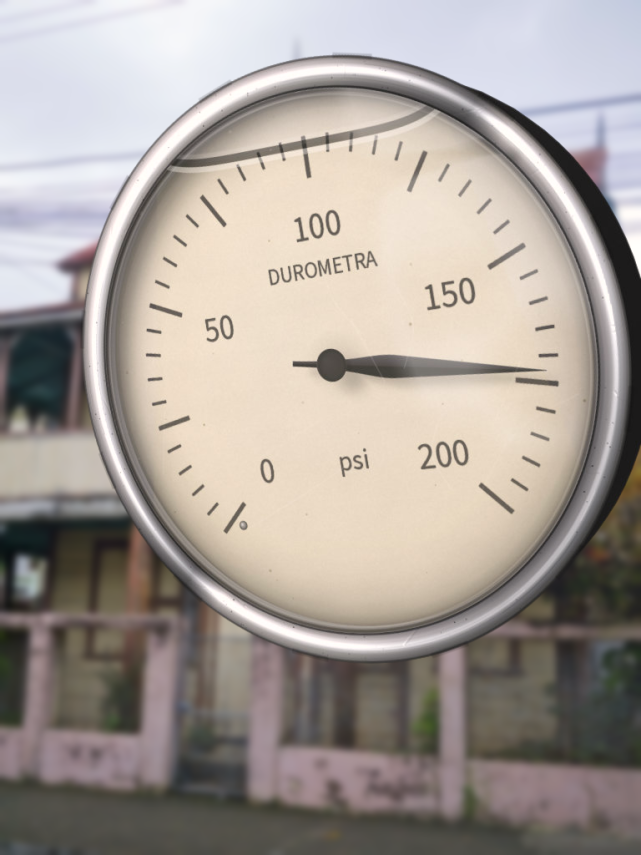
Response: 172.5psi
